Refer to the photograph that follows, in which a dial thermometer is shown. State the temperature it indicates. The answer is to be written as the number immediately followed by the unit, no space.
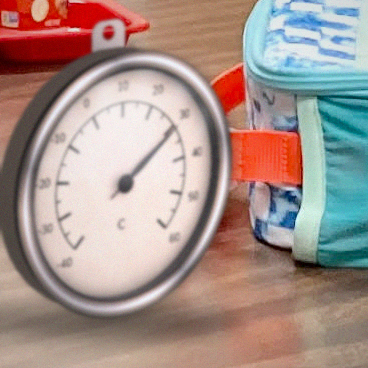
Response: 30°C
